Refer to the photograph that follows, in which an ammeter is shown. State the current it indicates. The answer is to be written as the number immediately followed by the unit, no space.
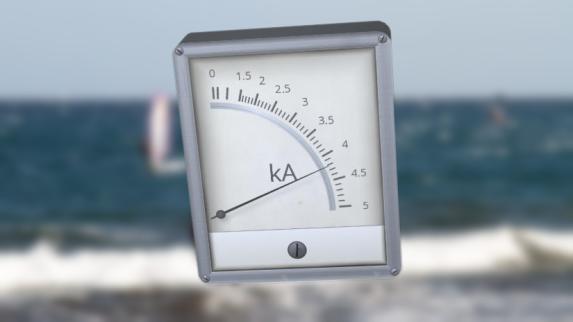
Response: 4.2kA
